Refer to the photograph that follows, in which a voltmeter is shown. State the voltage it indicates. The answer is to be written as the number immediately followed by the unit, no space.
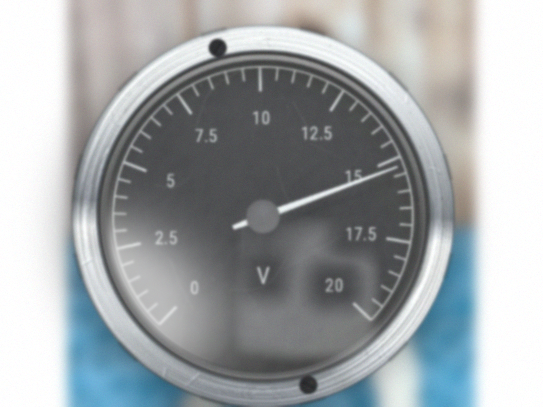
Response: 15.25V
